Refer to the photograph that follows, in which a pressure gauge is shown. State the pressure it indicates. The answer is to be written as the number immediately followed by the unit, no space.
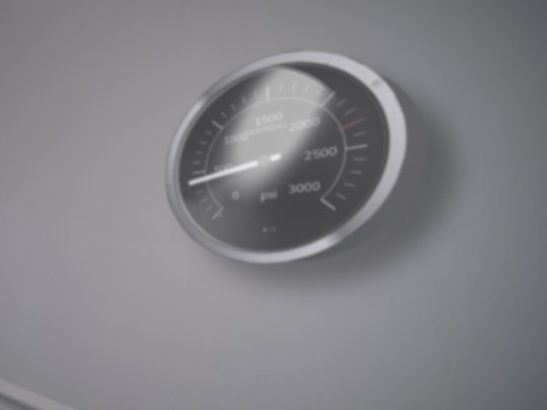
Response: 400psi
